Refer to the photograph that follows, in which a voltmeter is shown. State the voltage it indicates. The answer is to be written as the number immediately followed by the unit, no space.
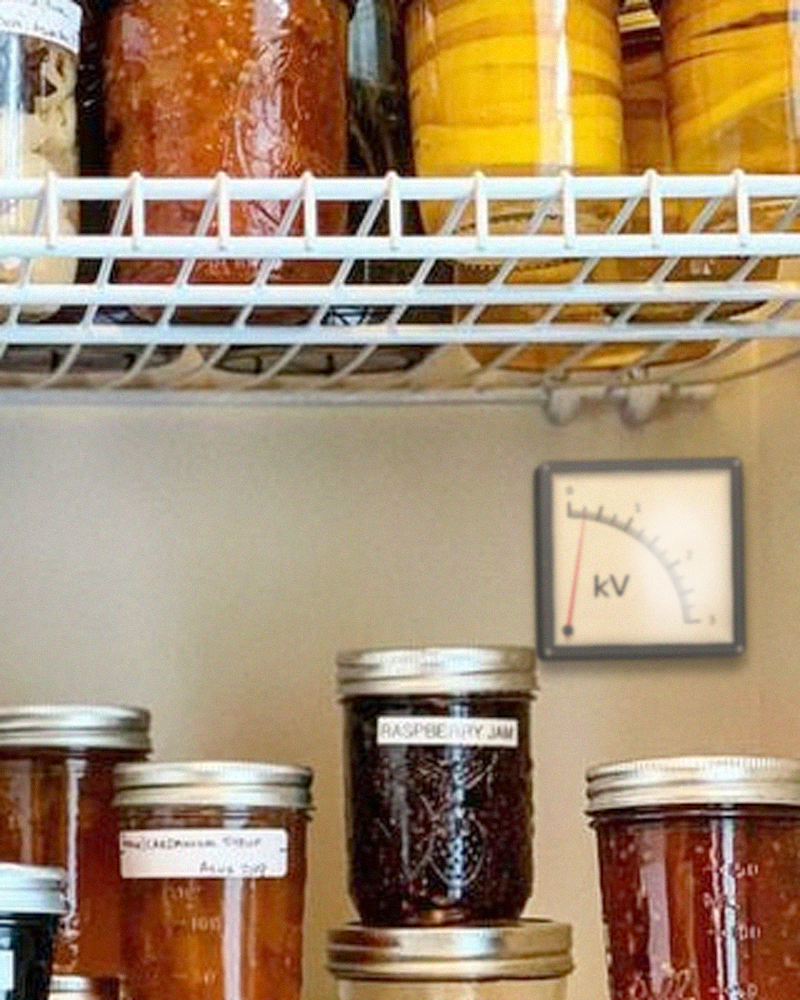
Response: 0.25kV
